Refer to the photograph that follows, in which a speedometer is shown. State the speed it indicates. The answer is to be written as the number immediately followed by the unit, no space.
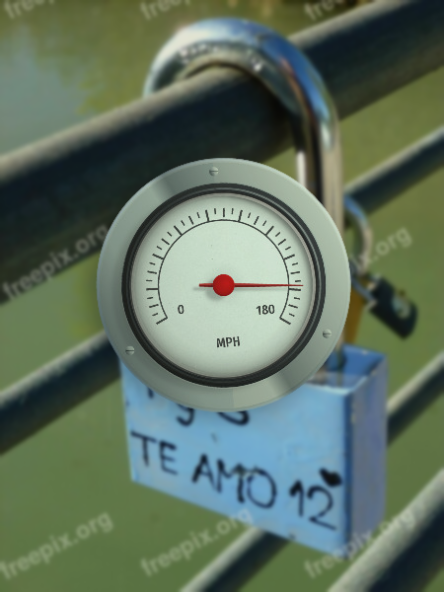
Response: 157.5mph
